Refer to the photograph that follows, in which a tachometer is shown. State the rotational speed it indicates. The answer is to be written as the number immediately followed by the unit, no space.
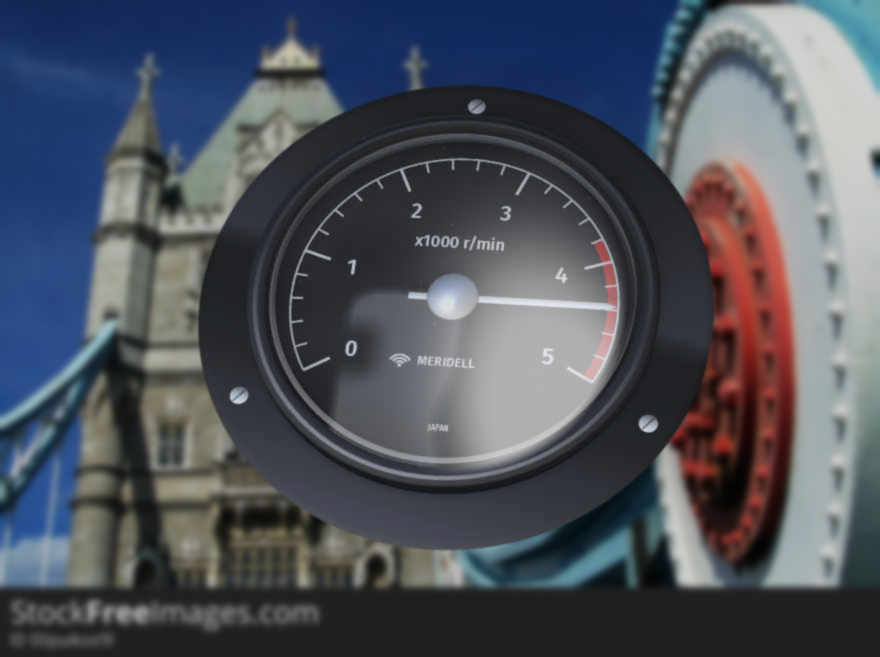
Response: 4400rpm
